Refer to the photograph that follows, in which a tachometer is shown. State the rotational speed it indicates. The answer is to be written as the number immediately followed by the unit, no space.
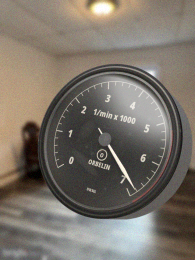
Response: 6800rpm
